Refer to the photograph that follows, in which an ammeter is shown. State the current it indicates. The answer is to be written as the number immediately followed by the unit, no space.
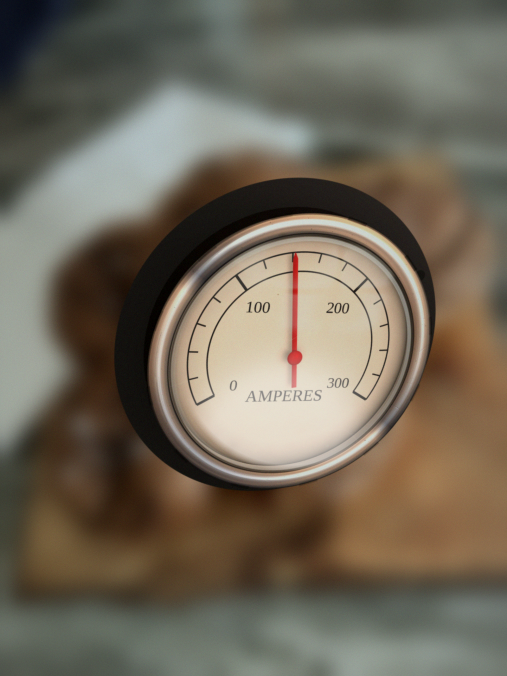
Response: 140A
